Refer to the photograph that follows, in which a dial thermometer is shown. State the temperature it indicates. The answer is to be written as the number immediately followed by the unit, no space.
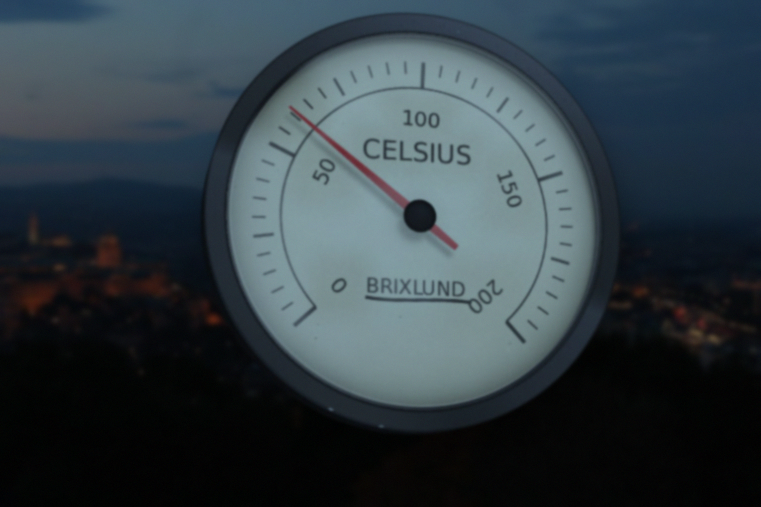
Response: 60°C
